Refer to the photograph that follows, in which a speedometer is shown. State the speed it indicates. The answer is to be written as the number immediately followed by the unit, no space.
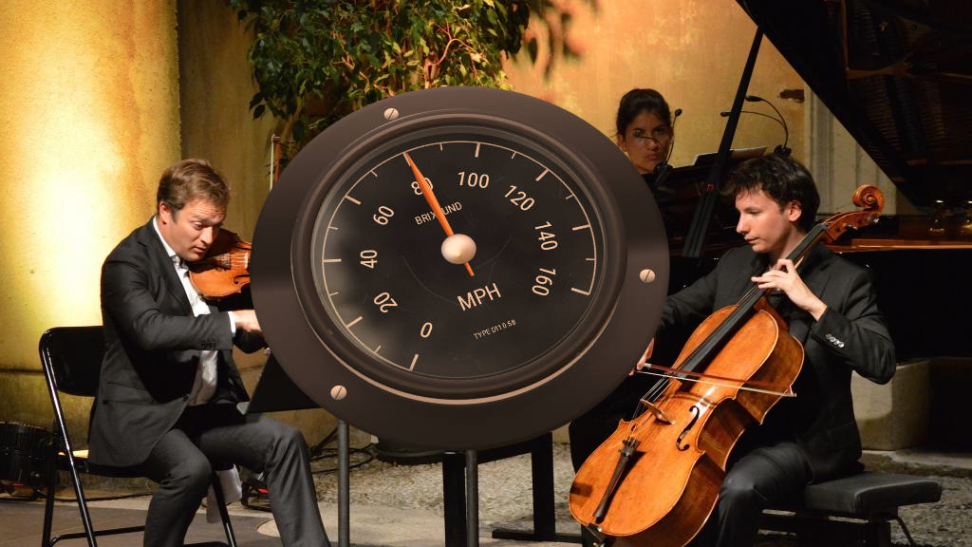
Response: 80mph
